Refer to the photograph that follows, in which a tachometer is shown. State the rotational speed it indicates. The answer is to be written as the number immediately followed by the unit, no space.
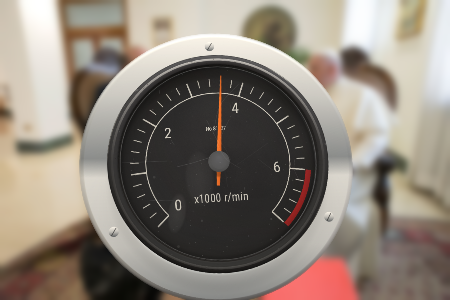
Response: 3600rpm
